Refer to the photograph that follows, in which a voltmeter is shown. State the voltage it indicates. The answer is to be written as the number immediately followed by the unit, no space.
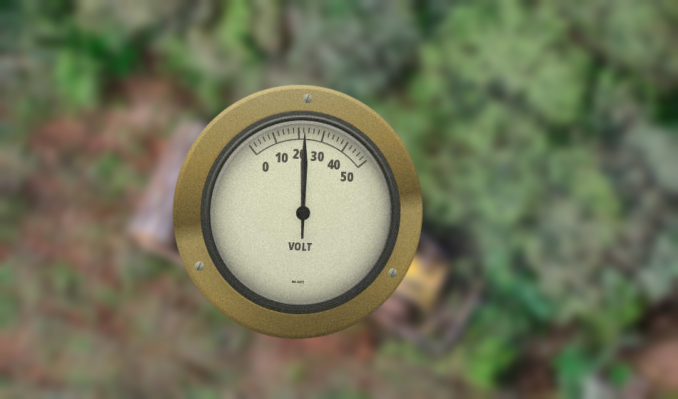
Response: 22V
